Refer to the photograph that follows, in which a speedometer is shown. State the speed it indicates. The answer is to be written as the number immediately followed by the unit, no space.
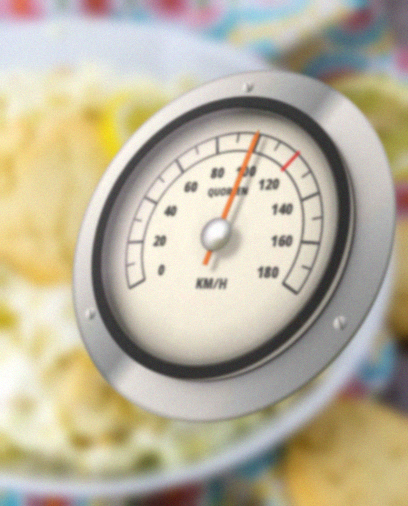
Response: 100km/h
